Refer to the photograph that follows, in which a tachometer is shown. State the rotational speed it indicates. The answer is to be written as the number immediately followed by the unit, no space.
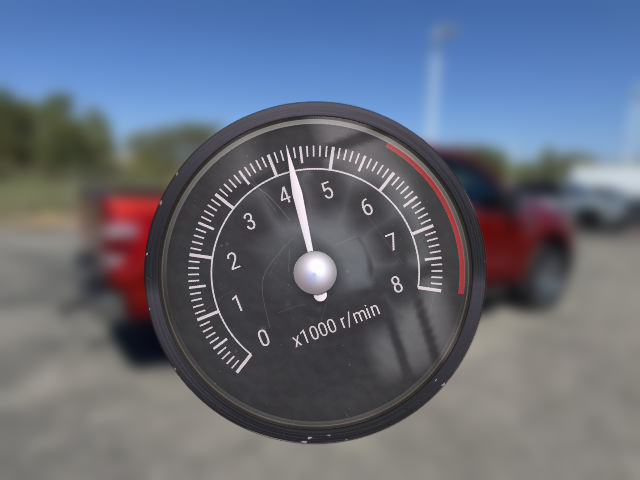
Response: 4300rpm
